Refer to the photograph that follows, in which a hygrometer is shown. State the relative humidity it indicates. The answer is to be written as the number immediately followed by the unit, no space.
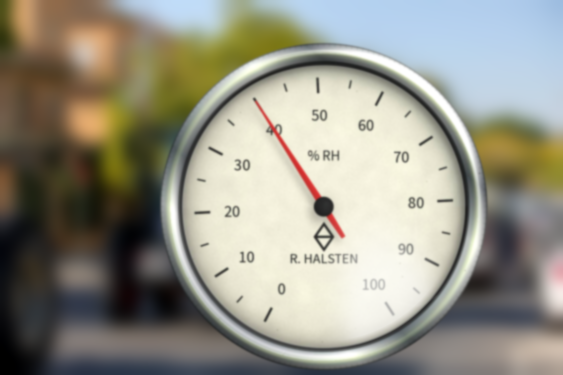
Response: 40%
